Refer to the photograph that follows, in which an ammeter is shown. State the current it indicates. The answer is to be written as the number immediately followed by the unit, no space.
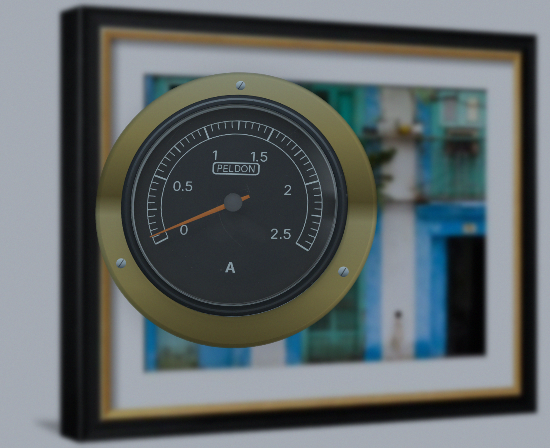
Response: 0.05A
